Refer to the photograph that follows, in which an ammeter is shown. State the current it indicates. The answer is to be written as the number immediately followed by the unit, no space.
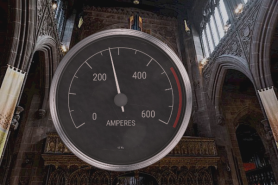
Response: 275A
